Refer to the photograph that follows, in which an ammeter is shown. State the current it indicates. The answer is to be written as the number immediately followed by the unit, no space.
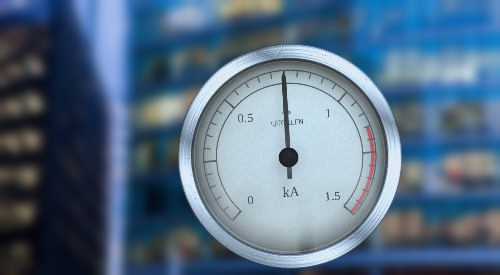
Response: 0.75kA
